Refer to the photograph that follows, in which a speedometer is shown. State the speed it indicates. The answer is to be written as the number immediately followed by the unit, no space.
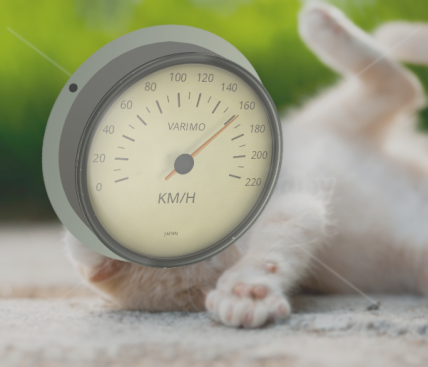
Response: 160km/h
